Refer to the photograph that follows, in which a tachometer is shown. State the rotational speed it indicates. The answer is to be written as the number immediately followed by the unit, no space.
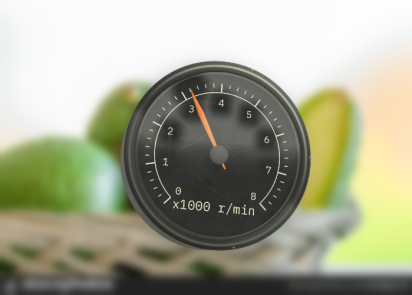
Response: 3200rpm
